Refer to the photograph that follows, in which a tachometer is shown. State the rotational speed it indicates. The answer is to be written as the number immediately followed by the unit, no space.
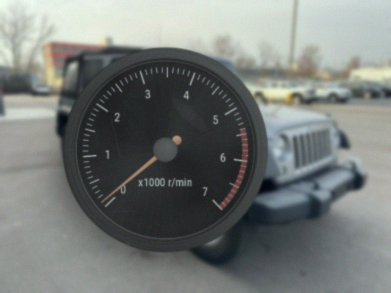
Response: 100rpm
